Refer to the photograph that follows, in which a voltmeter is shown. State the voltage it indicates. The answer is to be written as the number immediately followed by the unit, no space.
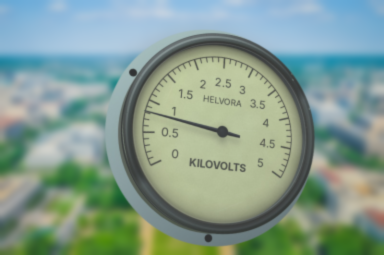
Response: 0.8kV
